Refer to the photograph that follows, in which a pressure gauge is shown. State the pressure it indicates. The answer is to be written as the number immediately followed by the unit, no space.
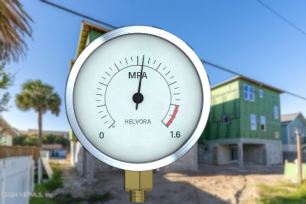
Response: 0.85MPa
